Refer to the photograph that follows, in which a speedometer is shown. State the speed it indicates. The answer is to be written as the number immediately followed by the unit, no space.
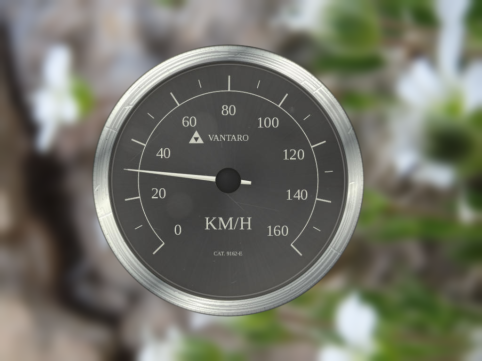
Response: 30km/h
